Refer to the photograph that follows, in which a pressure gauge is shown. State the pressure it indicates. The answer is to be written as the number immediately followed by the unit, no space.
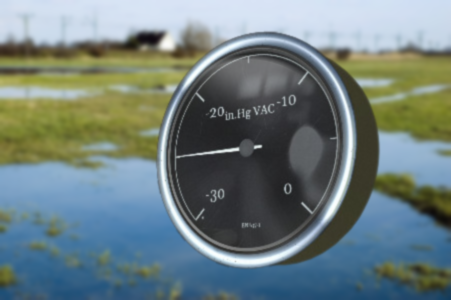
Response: -25inHg
